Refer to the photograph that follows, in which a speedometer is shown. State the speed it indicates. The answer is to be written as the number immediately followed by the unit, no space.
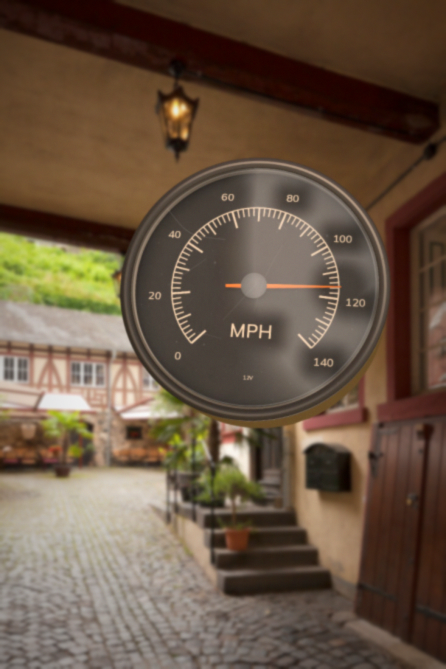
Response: 116mph
